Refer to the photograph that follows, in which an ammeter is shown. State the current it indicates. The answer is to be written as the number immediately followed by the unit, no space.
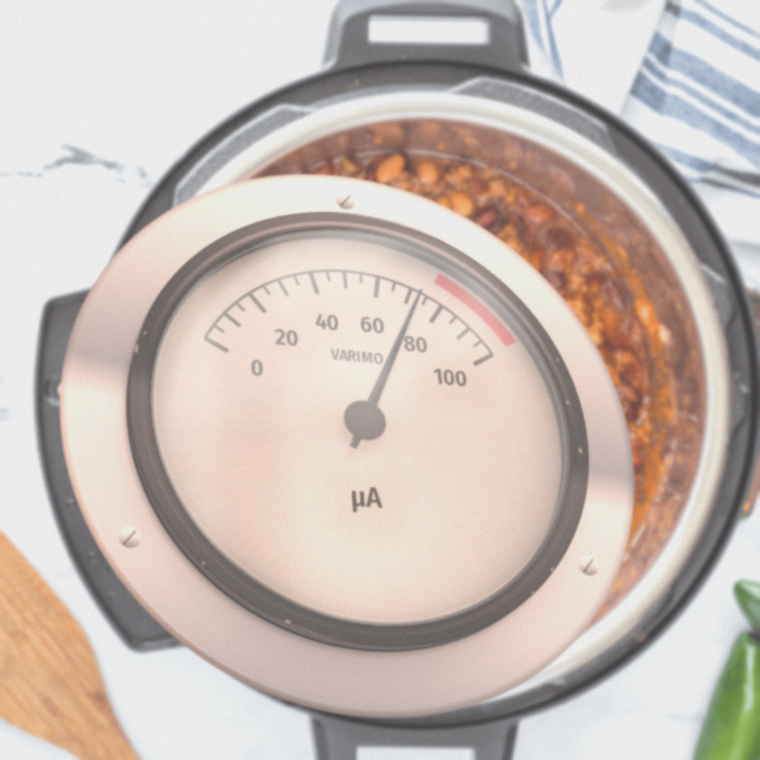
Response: 72.5µA
